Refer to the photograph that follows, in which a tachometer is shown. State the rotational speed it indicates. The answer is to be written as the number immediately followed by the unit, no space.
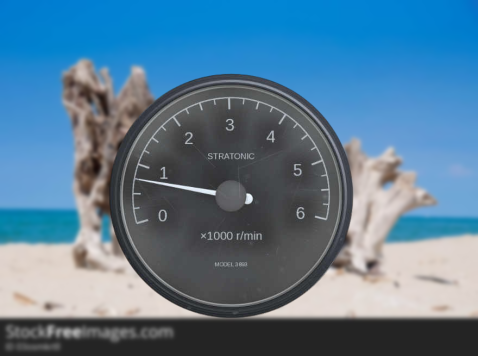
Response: 750rpm
